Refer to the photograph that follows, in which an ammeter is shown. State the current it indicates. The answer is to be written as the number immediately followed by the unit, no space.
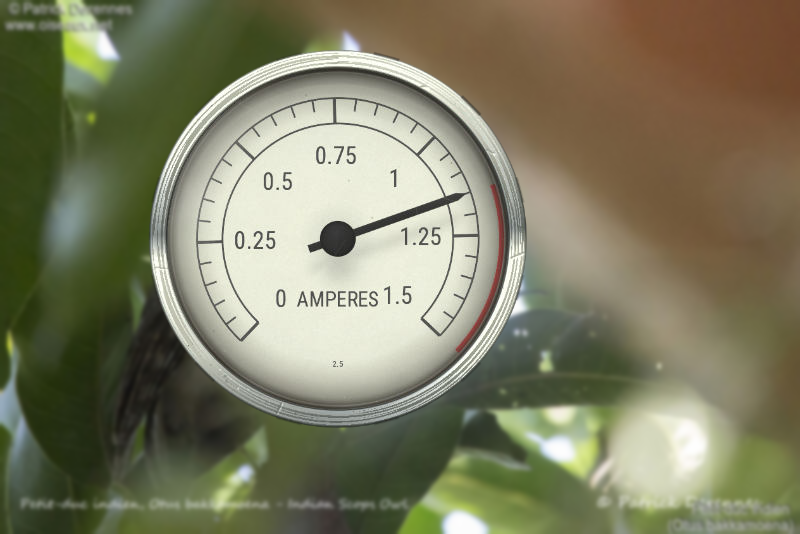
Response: 1.15A
